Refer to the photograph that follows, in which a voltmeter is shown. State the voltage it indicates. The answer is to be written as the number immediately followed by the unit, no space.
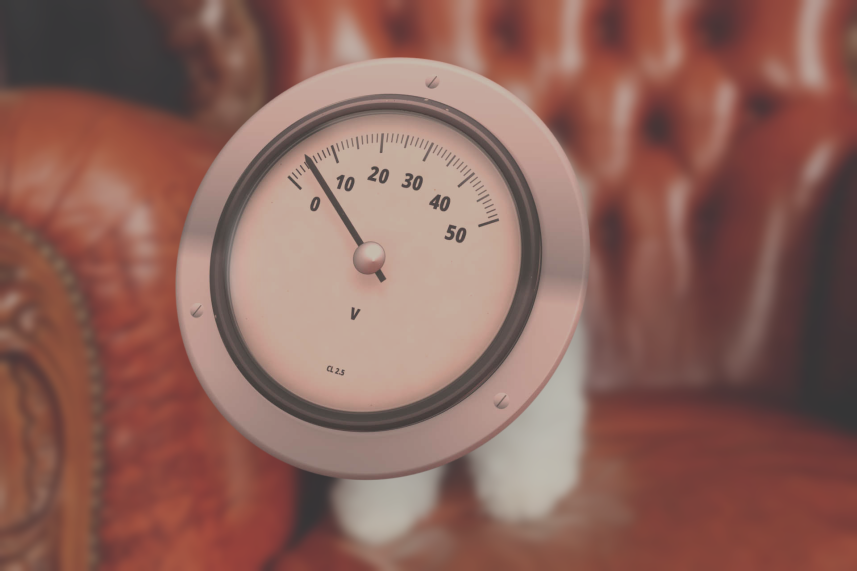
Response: 5V
